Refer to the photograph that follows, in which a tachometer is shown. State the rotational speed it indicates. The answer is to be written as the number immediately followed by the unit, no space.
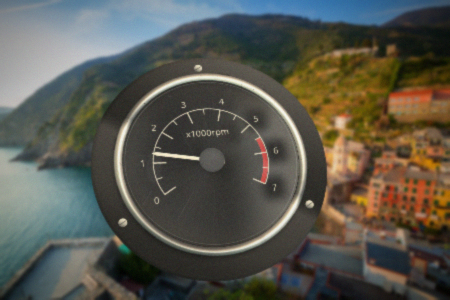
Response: 1250rpm
